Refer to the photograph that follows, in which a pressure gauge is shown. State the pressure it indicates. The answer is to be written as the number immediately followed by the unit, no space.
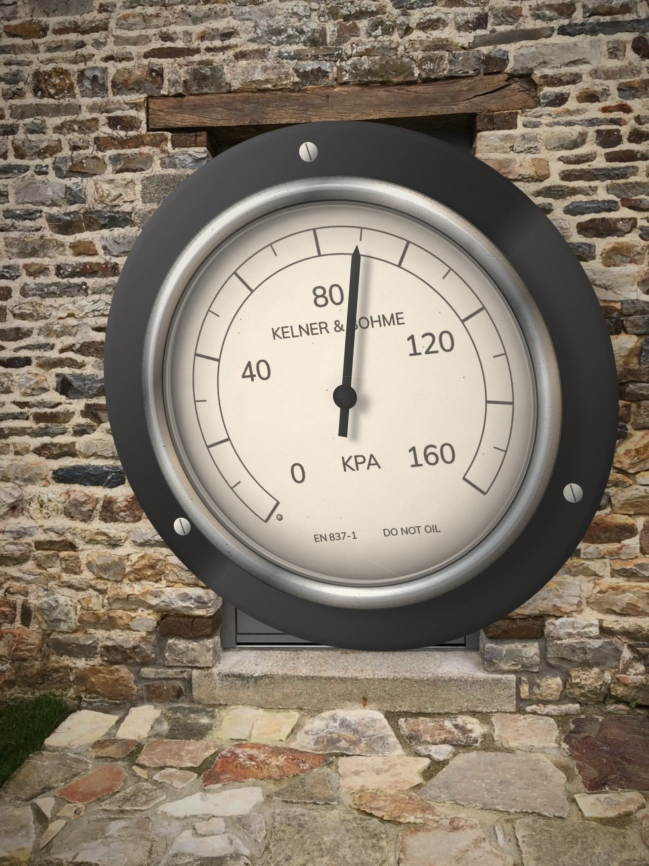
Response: 90kPa
